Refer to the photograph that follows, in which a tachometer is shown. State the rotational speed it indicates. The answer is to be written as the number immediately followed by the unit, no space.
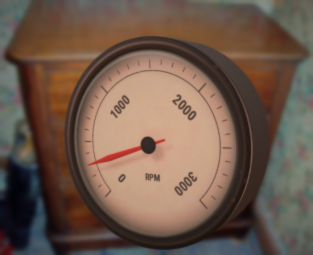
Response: 300rpm
